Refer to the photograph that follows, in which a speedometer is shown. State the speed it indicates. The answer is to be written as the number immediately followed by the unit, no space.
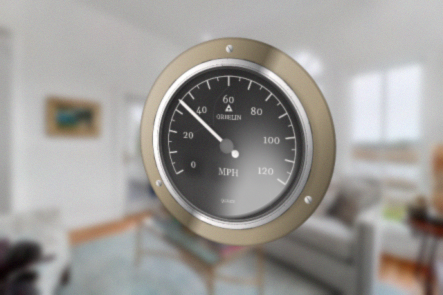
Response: 35mph
